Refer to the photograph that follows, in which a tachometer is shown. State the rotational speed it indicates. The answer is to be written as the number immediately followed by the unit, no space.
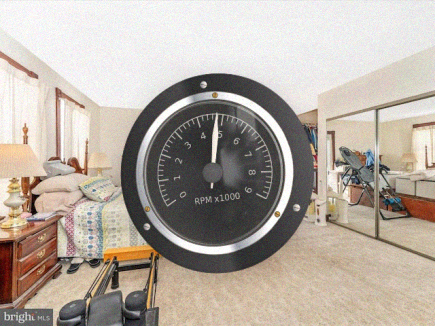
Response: 4800rpm
